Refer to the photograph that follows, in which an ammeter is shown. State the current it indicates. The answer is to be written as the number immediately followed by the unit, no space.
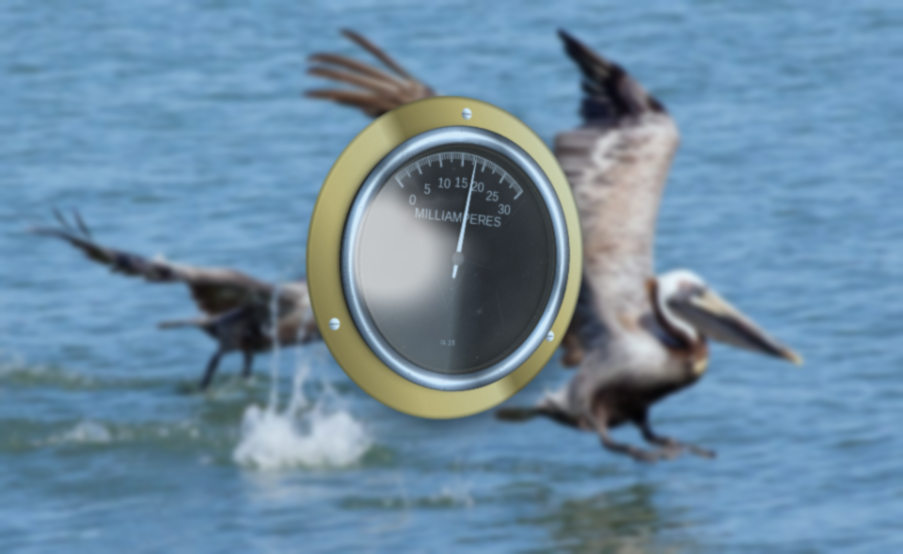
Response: 17.5mA
